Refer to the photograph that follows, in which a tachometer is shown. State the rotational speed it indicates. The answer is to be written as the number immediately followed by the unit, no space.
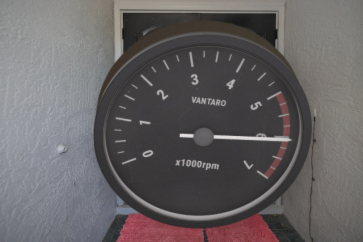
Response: 6000rpm
